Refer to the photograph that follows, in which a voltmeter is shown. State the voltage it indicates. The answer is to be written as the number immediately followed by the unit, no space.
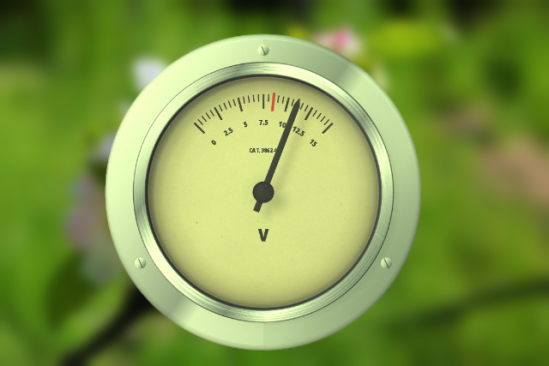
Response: 11V
